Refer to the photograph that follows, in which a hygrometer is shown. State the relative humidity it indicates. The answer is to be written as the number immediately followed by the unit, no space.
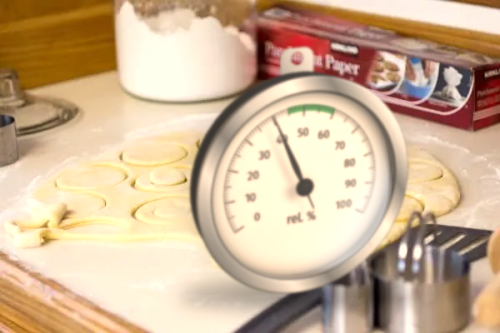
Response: 40%
